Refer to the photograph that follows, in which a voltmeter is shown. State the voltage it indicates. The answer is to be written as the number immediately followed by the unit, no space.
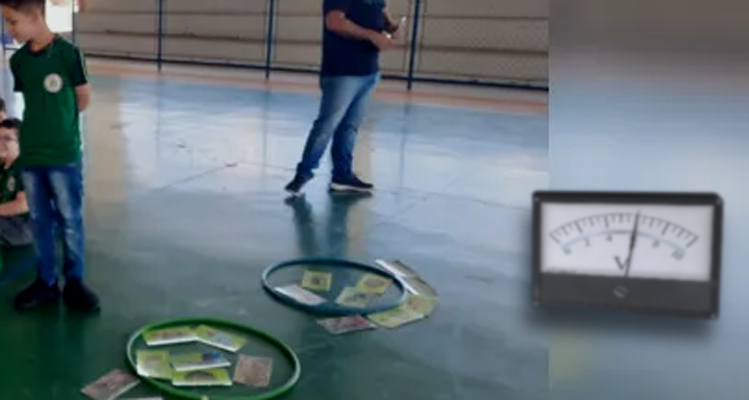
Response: 6V
